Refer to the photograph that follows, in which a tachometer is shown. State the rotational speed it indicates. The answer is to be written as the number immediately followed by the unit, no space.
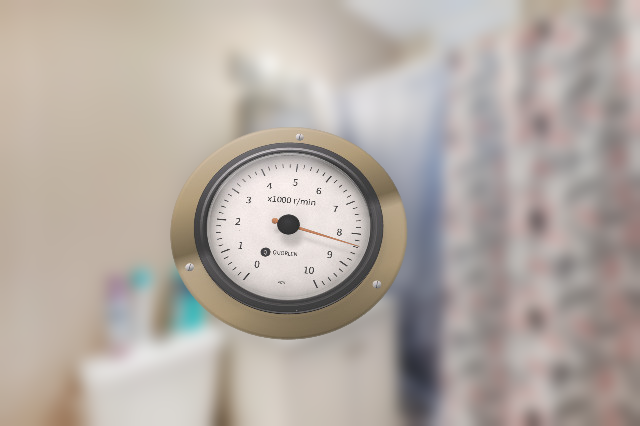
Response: 8400rpm
